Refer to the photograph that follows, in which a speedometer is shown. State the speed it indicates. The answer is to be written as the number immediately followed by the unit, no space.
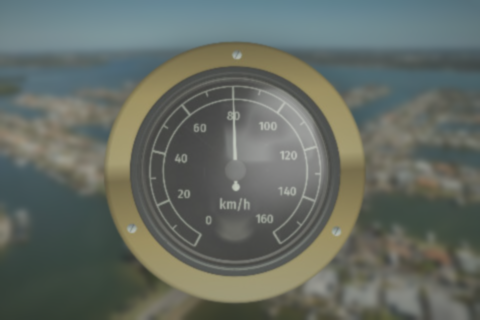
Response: 80km/h
